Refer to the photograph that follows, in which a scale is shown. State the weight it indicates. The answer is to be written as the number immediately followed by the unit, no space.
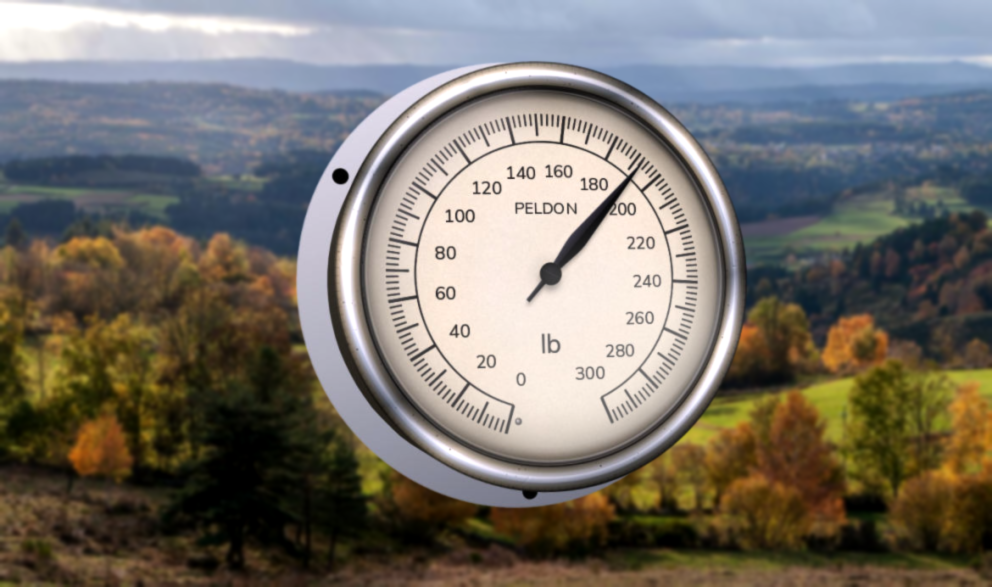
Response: 192lb
